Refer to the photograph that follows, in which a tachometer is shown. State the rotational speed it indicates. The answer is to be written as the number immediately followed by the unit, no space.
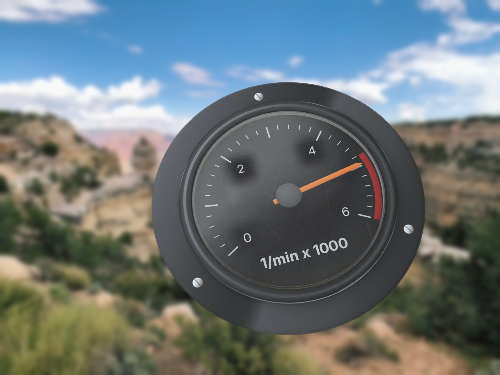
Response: 5000rpm
